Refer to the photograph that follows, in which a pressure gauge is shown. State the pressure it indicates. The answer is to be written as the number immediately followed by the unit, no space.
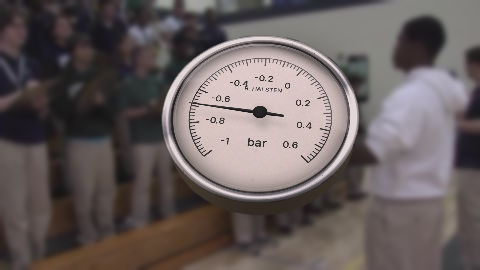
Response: -0.7bar
